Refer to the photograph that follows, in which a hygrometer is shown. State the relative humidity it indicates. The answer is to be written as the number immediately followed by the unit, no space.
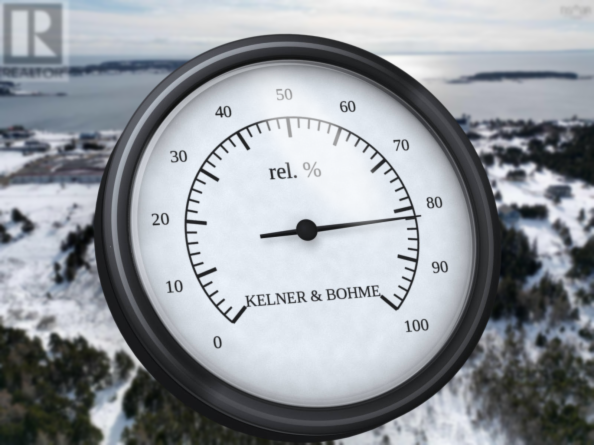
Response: 82%
